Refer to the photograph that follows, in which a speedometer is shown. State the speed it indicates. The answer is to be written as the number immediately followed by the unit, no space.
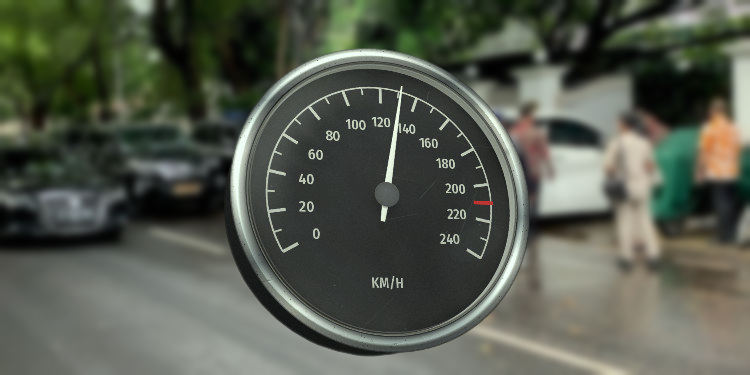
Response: 130km/h
